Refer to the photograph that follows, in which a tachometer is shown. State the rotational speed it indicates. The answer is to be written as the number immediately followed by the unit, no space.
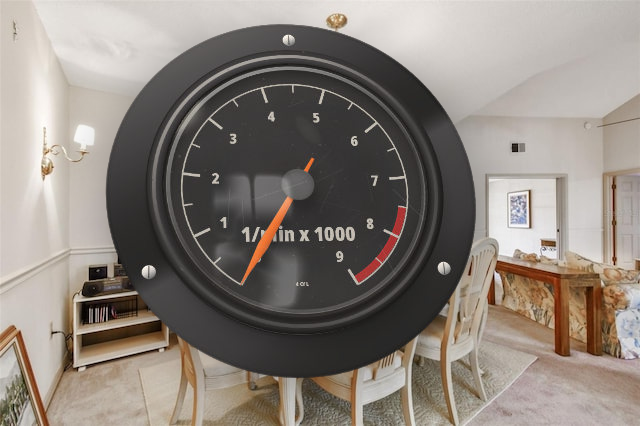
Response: 0rpm
